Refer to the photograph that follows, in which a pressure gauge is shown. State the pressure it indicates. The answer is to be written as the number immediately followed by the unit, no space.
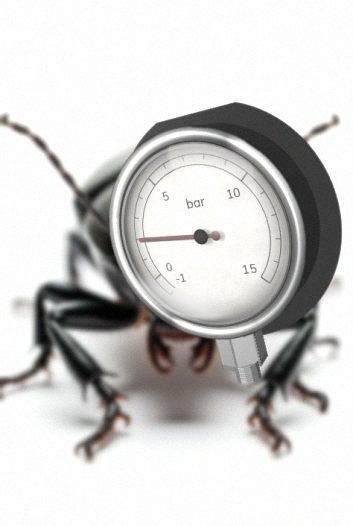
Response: 2bar
